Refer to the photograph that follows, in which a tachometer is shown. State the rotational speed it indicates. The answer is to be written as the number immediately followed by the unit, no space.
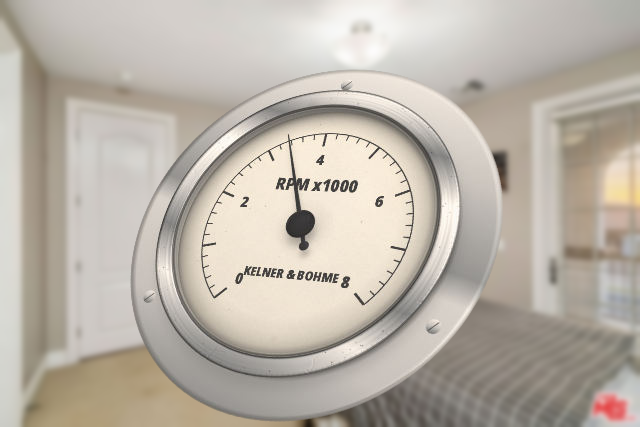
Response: 3400rpm
